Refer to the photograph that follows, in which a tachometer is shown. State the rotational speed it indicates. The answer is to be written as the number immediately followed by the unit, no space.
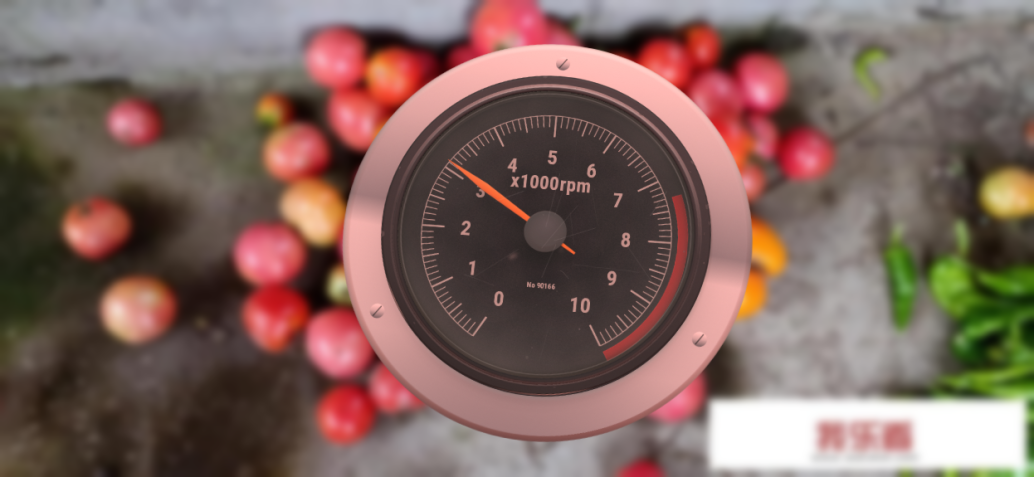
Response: 3100rpm
